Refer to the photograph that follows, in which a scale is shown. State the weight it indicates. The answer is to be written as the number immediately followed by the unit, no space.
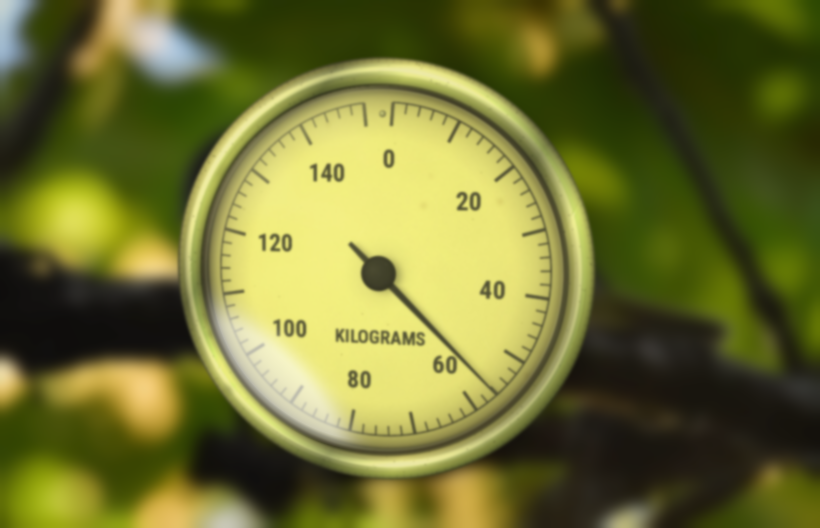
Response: 56kg
